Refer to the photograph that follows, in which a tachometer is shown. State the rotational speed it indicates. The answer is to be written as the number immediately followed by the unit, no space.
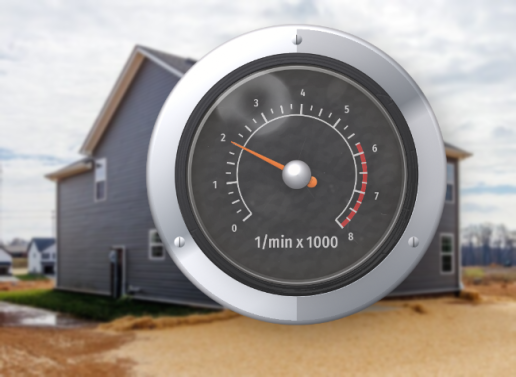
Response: 2000rpm
